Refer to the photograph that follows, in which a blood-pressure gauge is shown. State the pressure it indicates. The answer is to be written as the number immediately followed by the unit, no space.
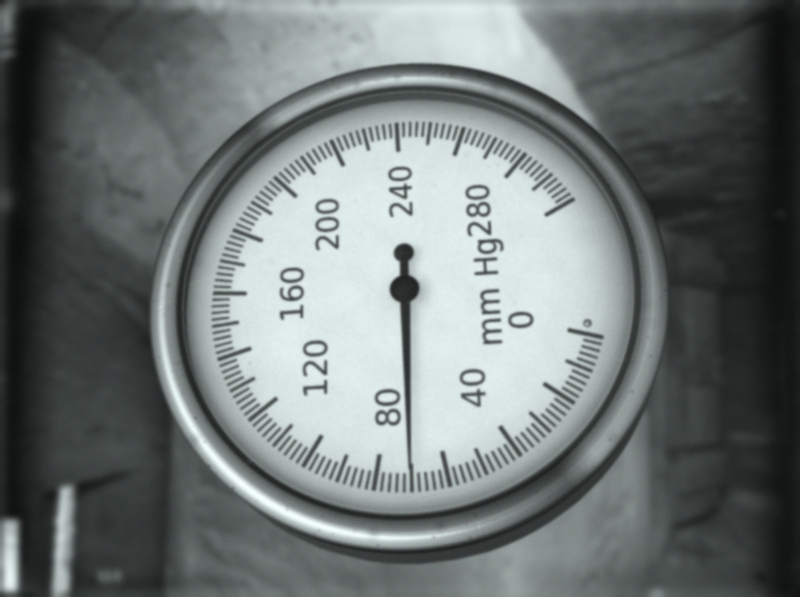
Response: 70mmHg
